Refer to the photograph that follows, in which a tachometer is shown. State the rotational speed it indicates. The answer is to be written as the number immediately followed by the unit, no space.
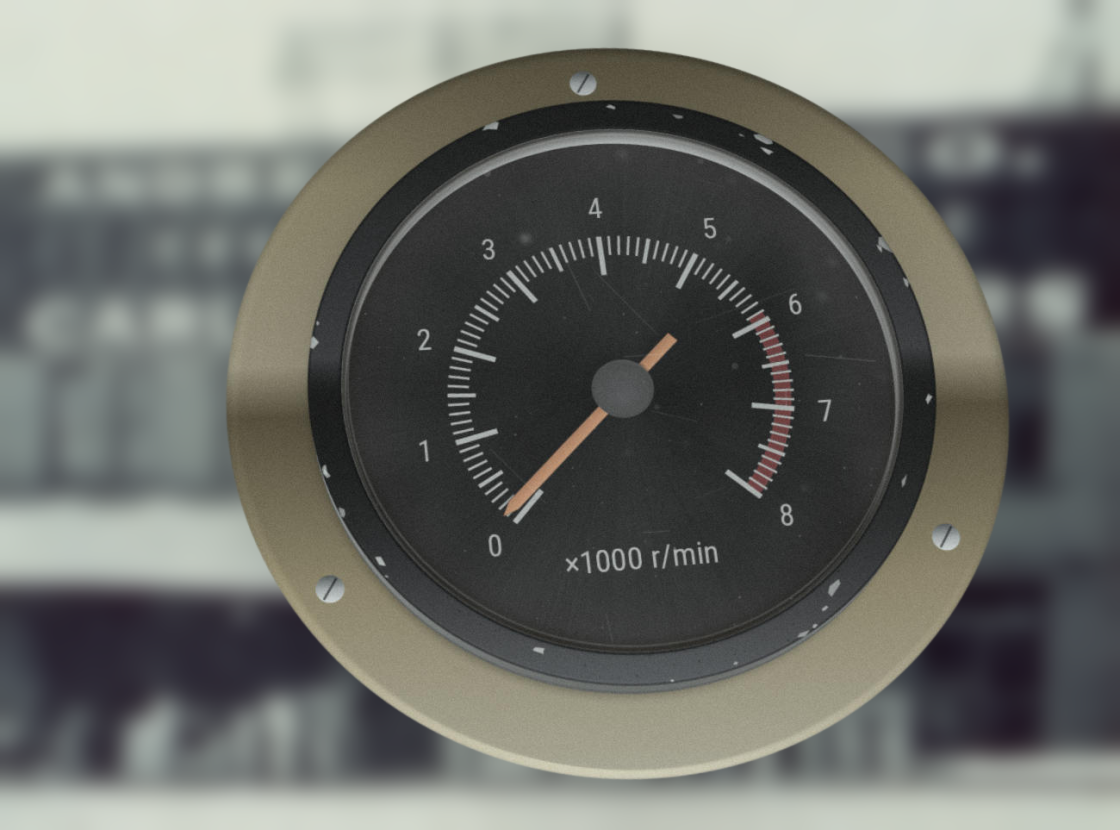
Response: 100rpm
